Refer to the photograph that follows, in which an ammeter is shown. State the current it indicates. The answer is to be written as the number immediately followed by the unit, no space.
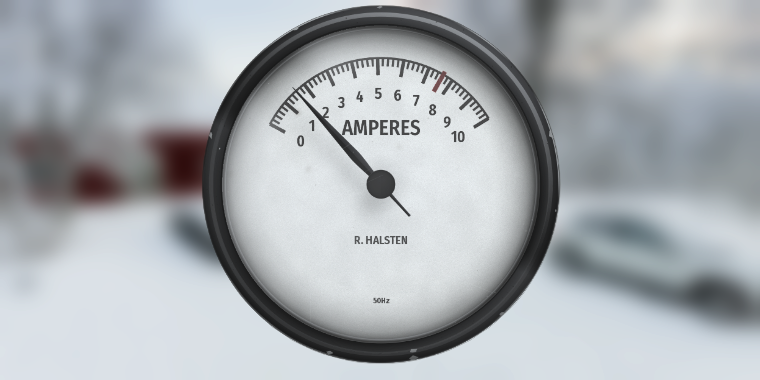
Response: 1.6A
